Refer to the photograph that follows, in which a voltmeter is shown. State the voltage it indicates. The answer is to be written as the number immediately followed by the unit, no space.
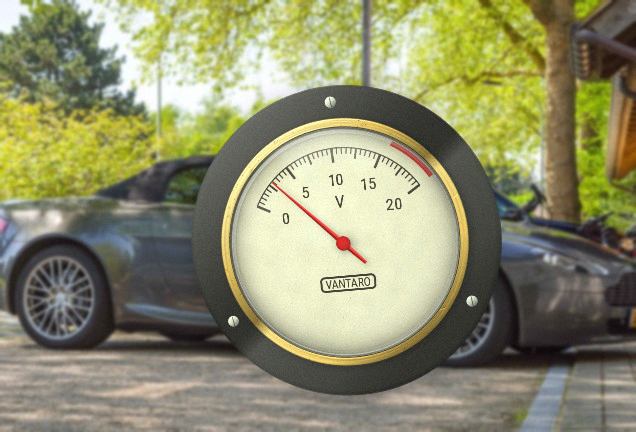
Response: 3V
